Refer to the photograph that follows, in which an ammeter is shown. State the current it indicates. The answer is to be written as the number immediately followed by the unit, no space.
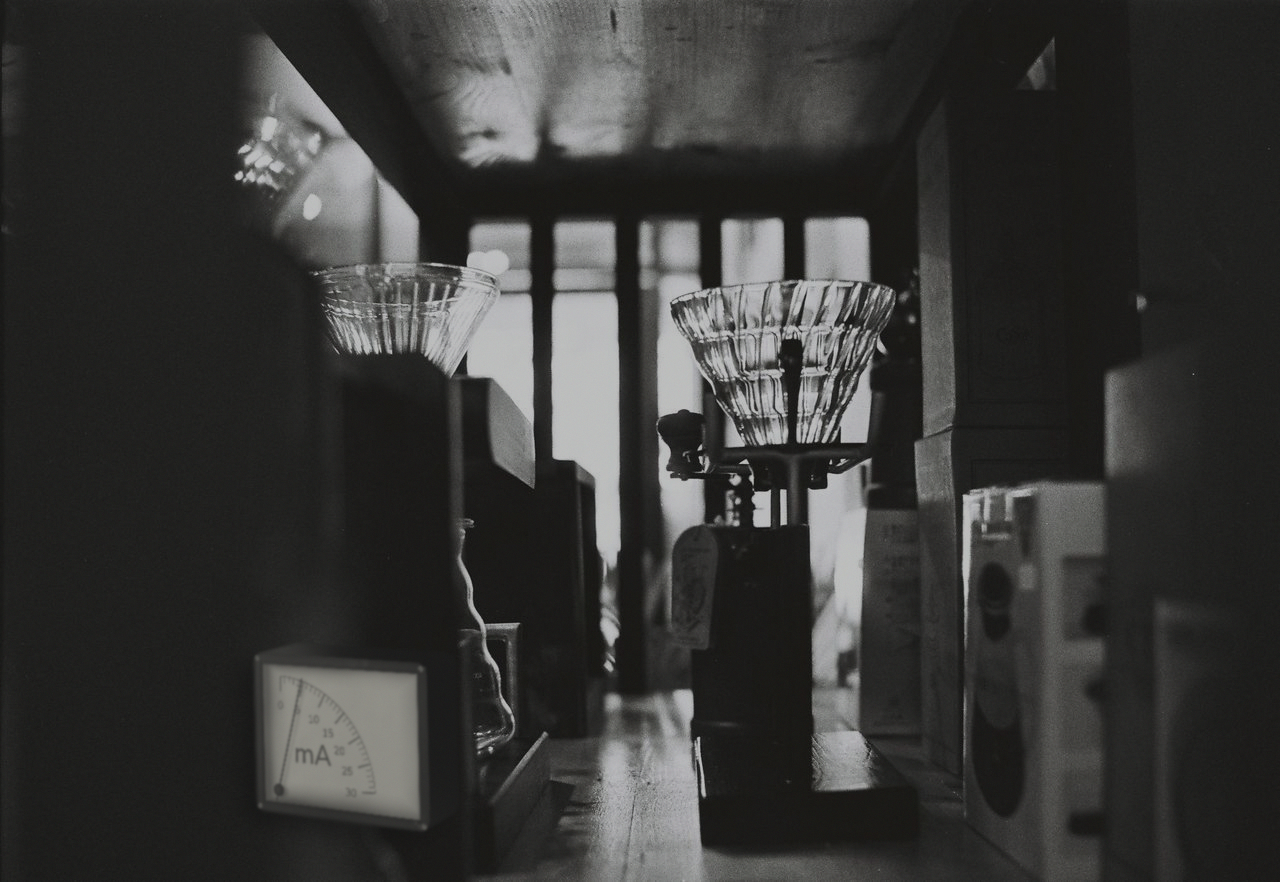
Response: 5mA
